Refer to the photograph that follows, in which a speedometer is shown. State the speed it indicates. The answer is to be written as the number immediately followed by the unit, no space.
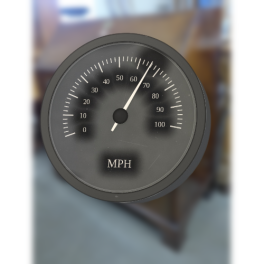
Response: 66mph
